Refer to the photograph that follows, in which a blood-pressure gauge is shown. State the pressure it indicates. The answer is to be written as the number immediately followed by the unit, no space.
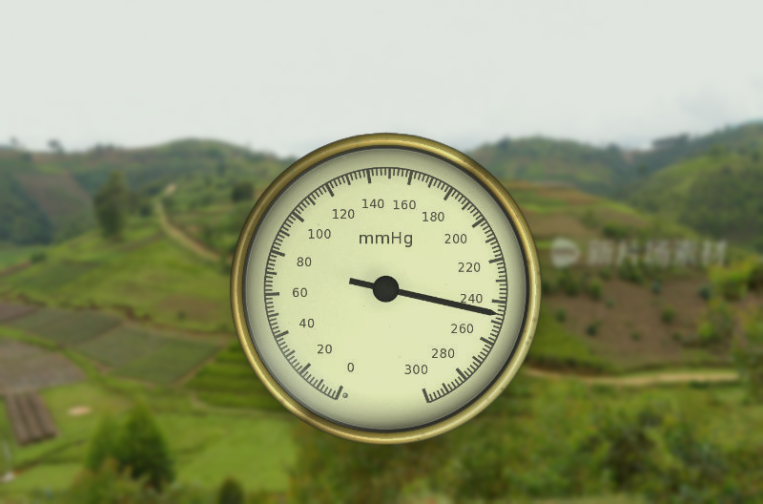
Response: 246mmHg
